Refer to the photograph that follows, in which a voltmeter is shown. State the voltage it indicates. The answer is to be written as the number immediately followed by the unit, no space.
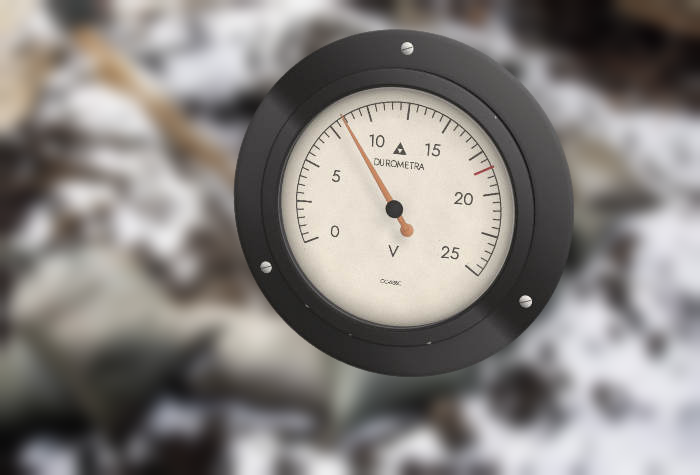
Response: 8.5V
